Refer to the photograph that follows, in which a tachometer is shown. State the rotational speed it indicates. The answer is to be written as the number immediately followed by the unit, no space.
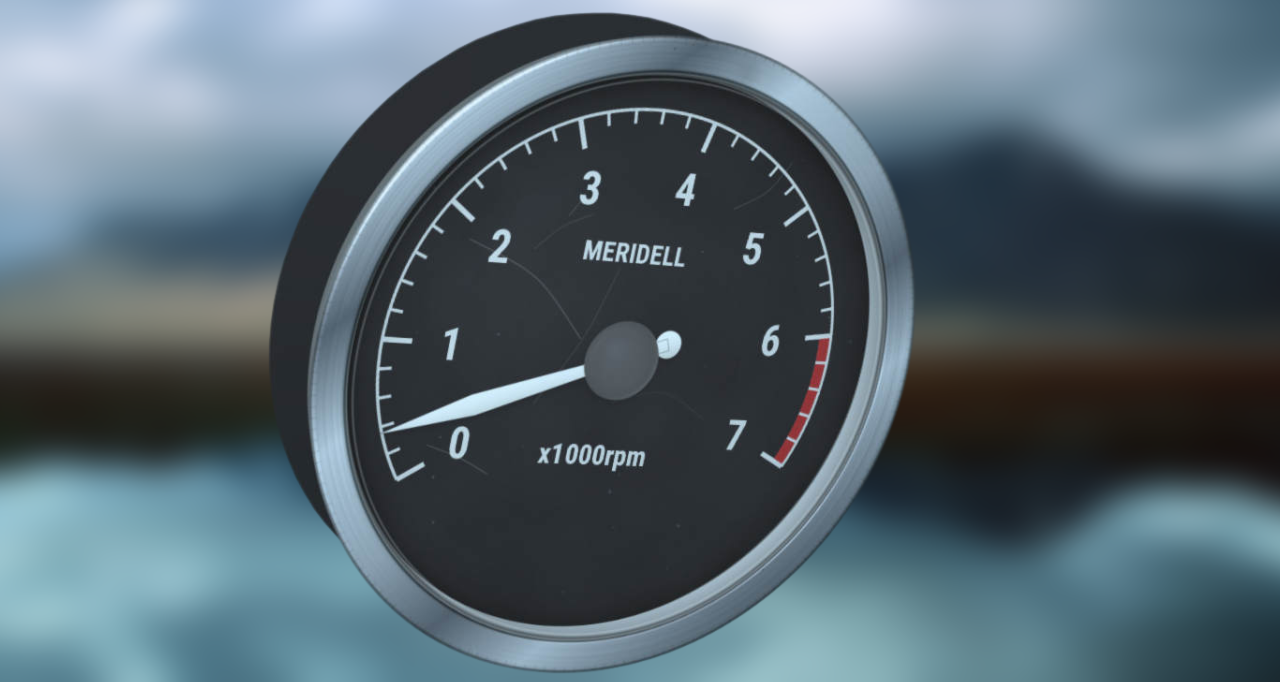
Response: 400rpm
